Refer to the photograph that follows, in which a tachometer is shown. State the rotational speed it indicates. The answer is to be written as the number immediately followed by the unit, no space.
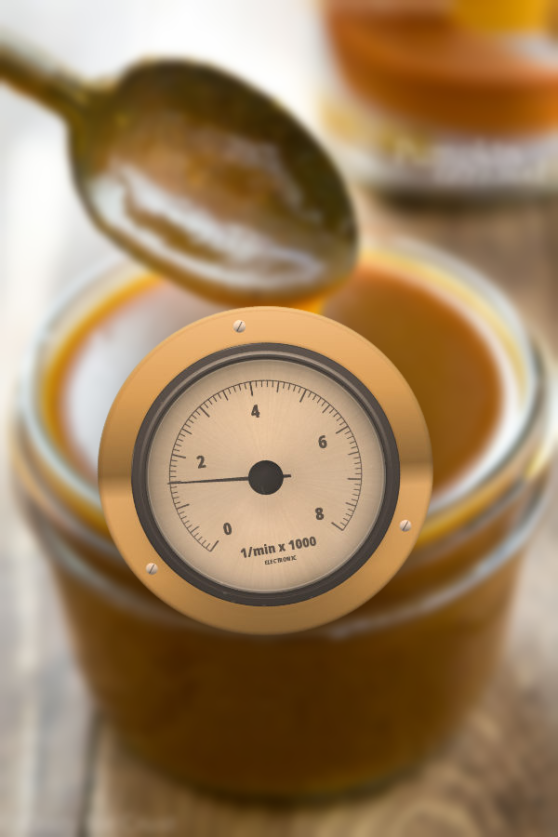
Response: 1500rpm
